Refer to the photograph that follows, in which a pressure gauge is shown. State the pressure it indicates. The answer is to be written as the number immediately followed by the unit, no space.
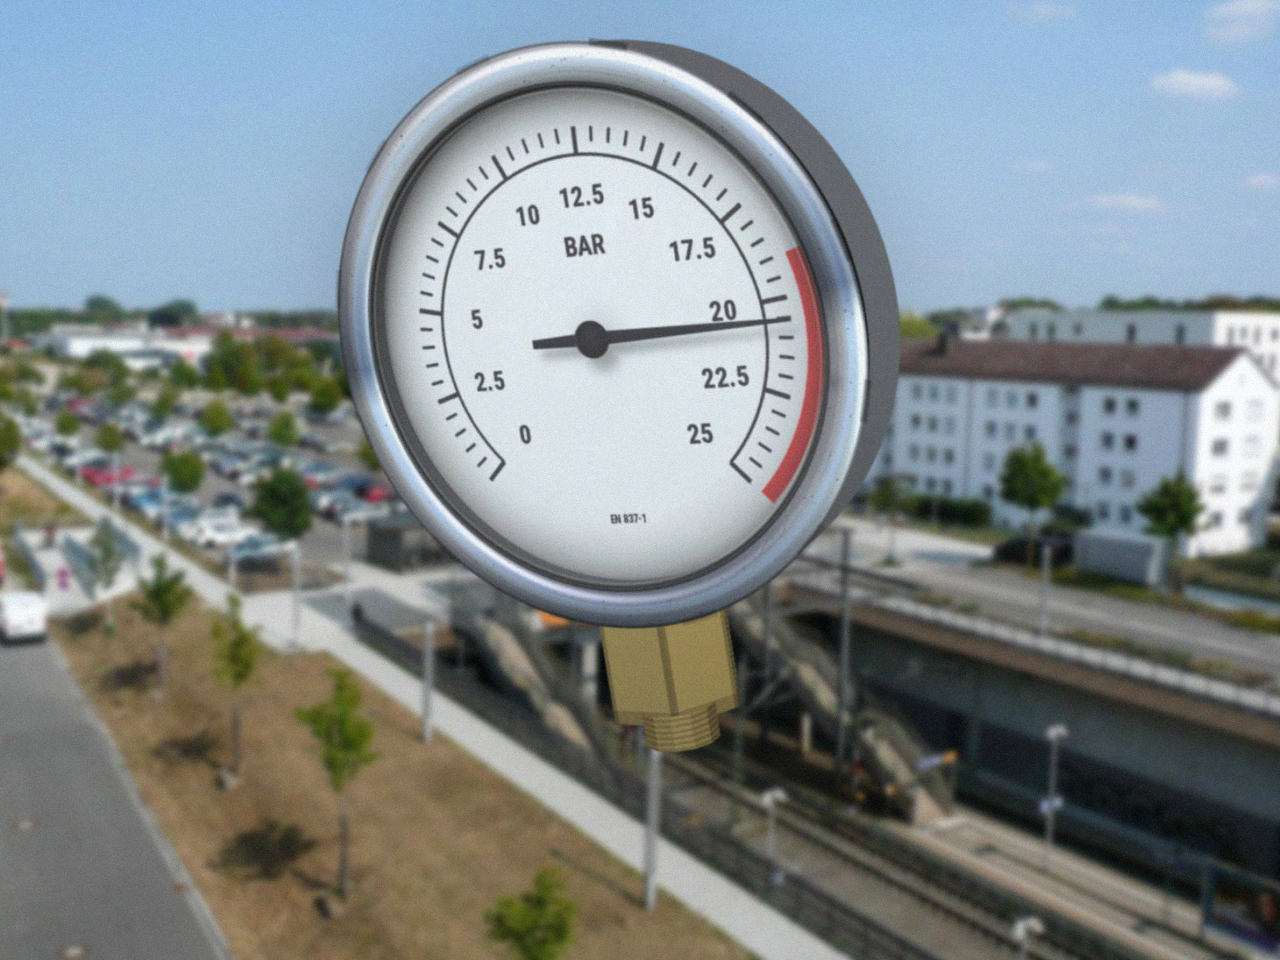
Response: 20.5bar
